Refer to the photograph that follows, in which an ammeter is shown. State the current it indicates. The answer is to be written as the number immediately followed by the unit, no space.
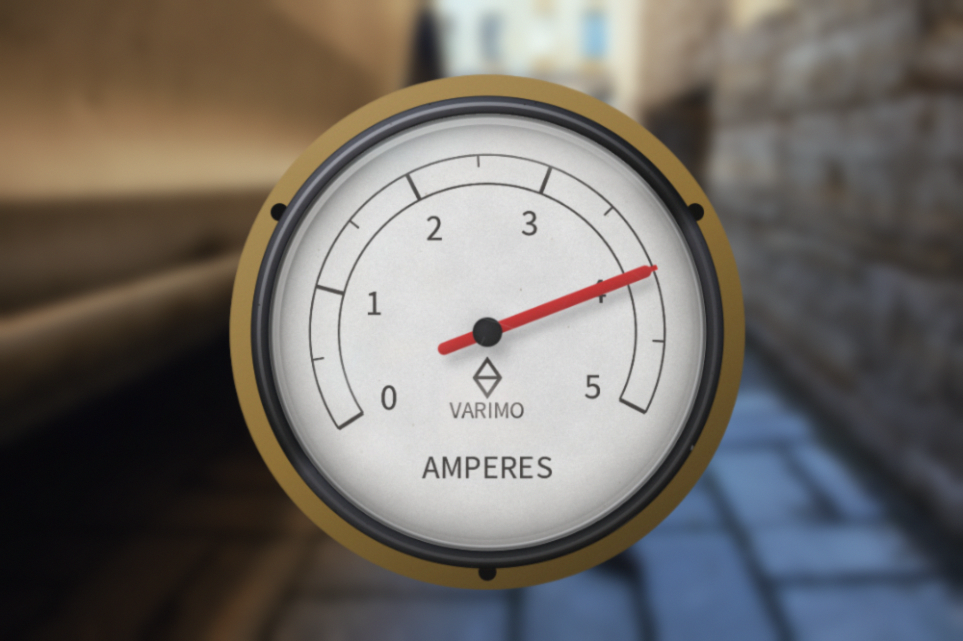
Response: 4A
